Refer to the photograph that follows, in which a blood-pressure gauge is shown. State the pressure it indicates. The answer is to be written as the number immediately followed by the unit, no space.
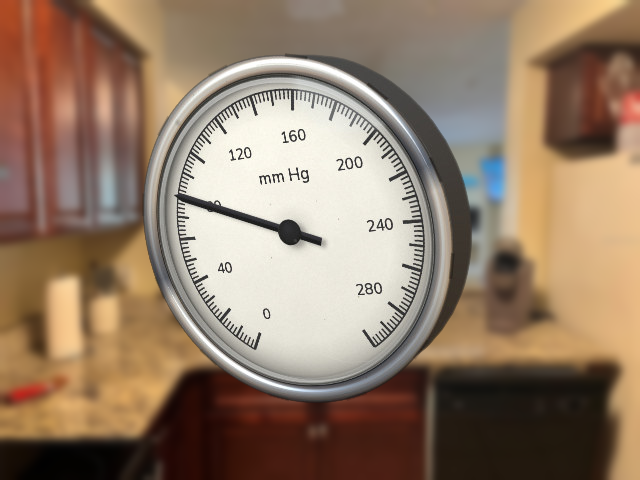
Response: 80mmHg
